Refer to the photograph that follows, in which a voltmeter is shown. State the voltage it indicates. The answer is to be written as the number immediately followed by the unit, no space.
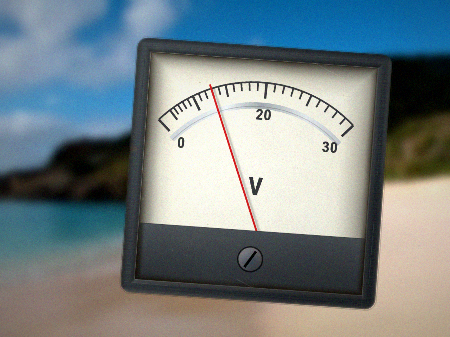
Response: 13V
